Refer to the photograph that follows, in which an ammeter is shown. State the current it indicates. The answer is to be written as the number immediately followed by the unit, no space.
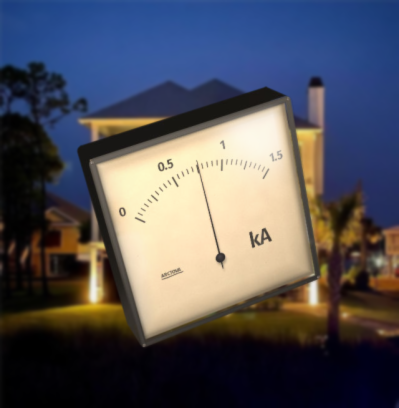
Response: 0.75kA
